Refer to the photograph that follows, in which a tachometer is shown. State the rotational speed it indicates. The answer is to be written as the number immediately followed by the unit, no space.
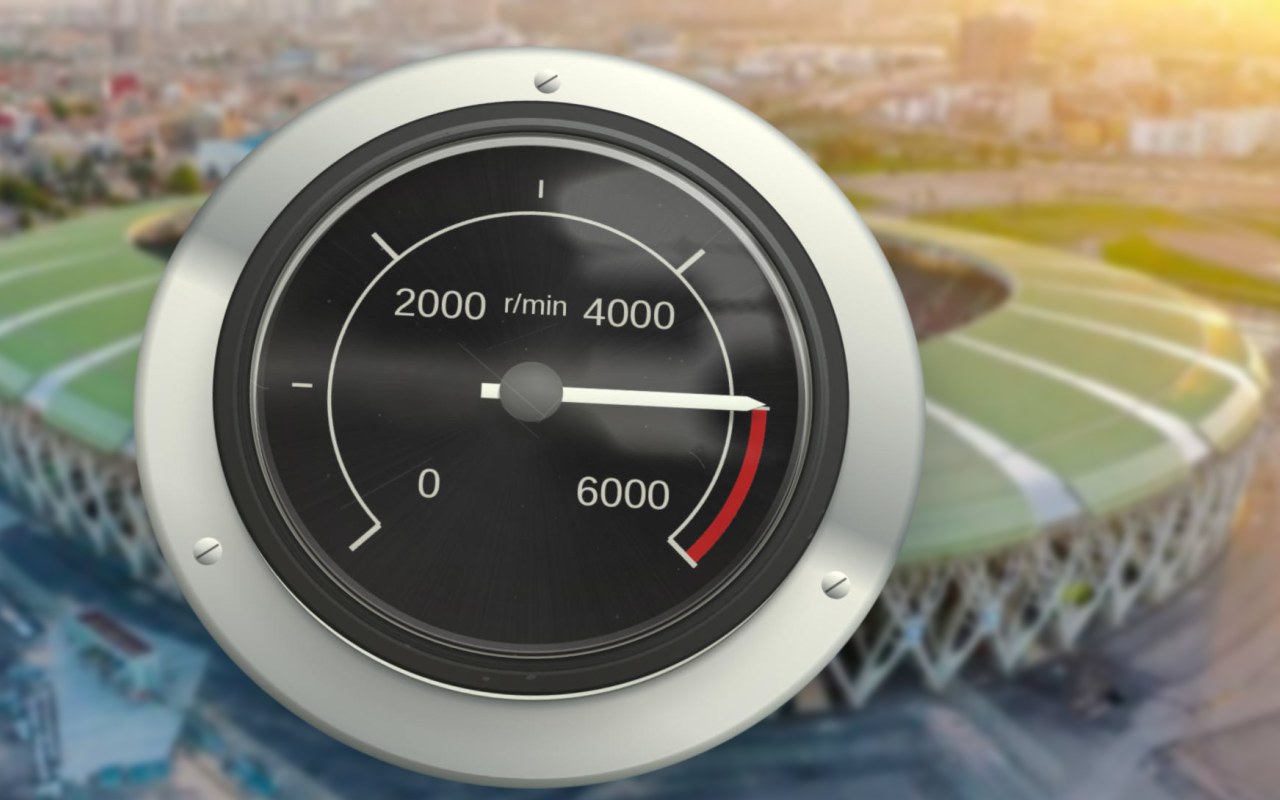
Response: 5000rpm
